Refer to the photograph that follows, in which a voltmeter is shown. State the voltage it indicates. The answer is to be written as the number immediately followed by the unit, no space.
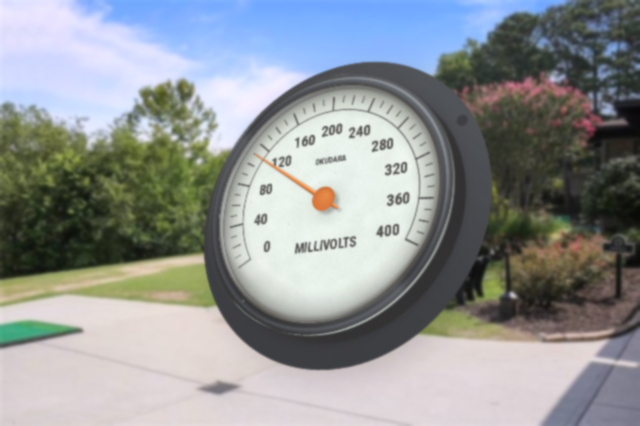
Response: 110mV
